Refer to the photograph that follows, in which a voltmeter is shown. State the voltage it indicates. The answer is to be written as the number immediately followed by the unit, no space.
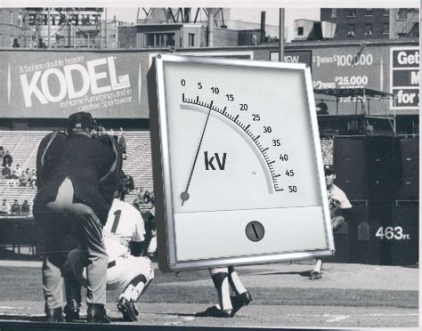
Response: 10kV
